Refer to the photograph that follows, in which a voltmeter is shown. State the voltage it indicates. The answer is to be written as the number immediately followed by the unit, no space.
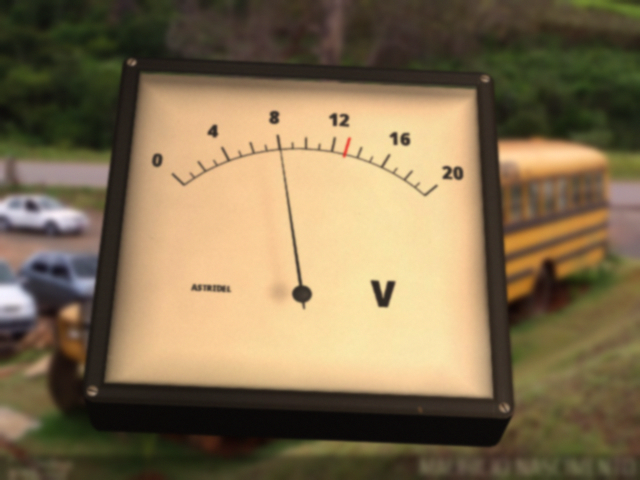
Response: 8V
